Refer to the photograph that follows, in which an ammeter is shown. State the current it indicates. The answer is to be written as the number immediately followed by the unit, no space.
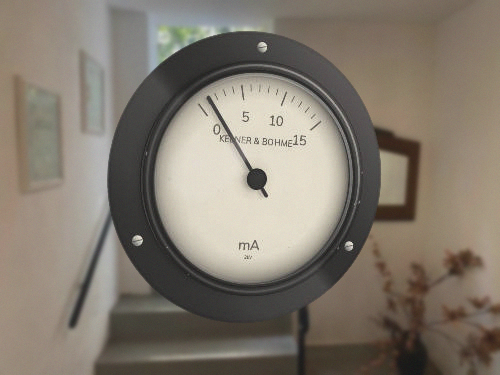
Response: 1mA
